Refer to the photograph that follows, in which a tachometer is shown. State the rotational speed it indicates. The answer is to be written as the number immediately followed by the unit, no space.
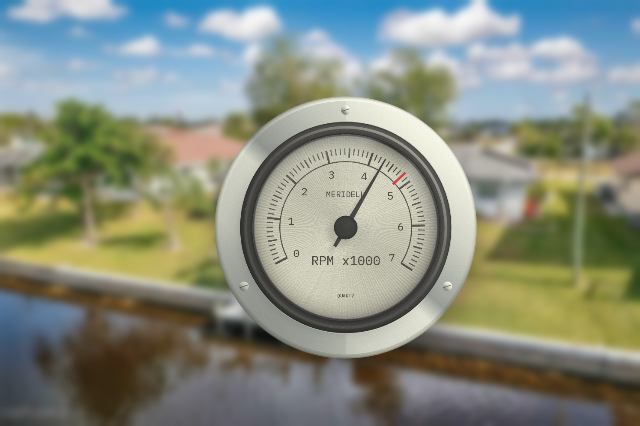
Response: 4300rpm
